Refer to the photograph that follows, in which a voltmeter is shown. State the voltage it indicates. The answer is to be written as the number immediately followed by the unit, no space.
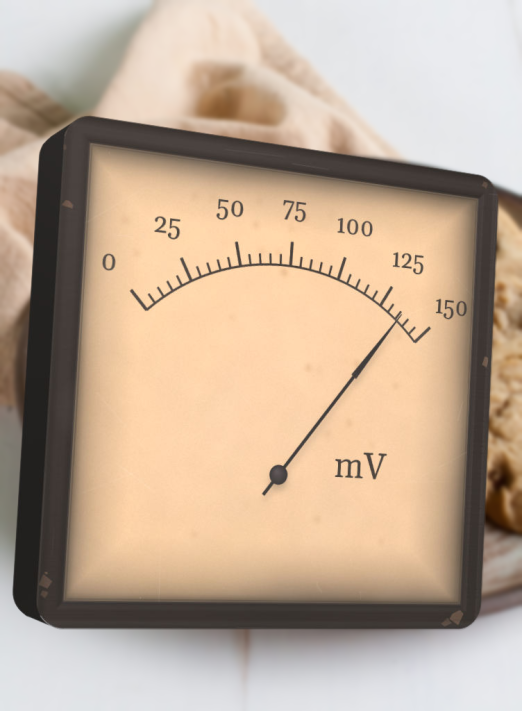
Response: 135mV
